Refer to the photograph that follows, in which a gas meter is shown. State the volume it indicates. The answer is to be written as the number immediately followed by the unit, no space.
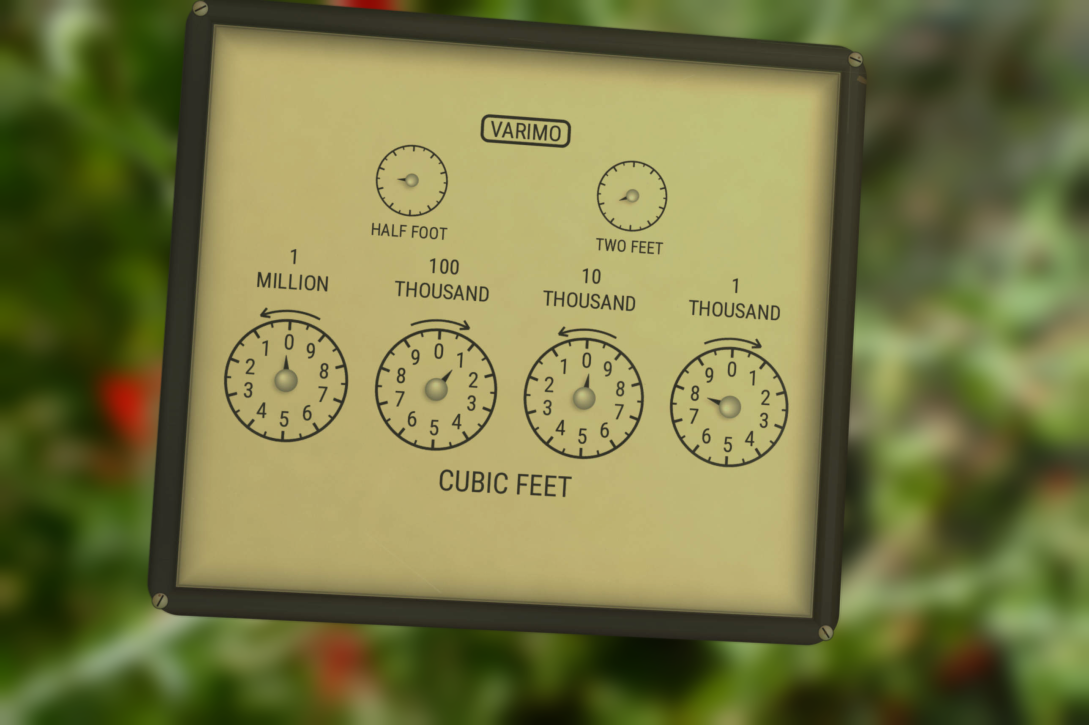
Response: 9800ft³
